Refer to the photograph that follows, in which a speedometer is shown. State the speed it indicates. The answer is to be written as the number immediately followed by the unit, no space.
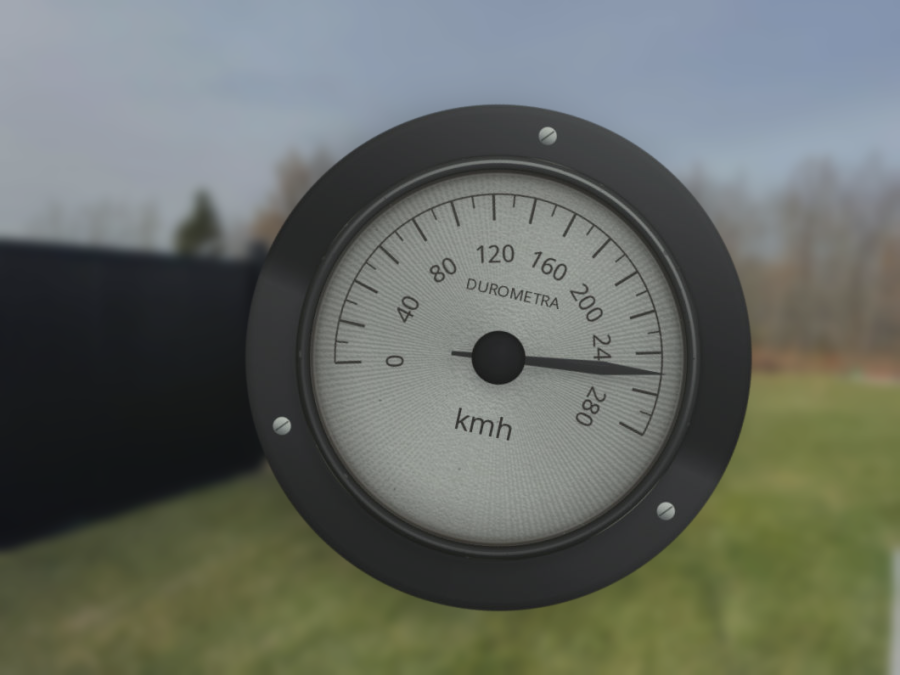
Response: 250km/h
